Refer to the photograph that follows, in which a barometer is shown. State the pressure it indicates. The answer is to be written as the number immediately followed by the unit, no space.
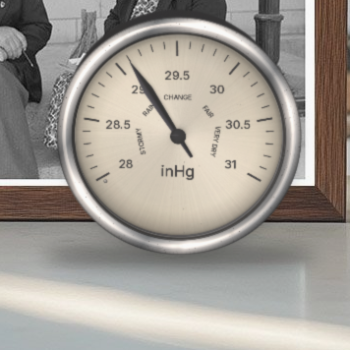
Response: 29.1inHg
